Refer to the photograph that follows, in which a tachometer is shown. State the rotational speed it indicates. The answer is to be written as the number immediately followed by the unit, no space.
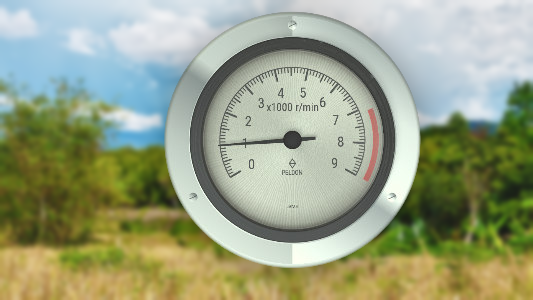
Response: 1000rpm
